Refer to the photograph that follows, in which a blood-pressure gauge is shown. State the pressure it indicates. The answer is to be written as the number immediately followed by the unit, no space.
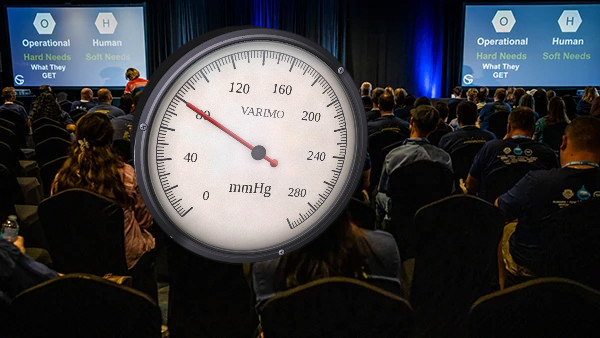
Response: 80mmHg
